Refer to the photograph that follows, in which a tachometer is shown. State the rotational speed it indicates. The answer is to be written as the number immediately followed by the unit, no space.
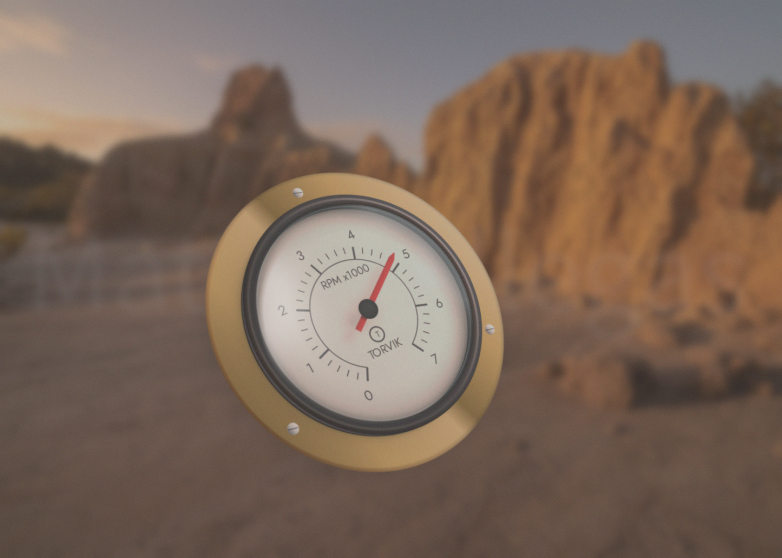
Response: 4800rpm
